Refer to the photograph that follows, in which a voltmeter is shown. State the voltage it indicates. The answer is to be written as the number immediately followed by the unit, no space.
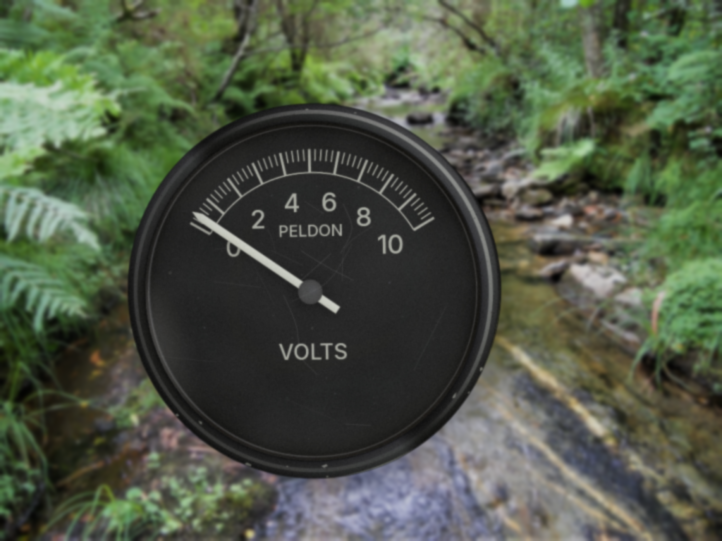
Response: 0.4V
